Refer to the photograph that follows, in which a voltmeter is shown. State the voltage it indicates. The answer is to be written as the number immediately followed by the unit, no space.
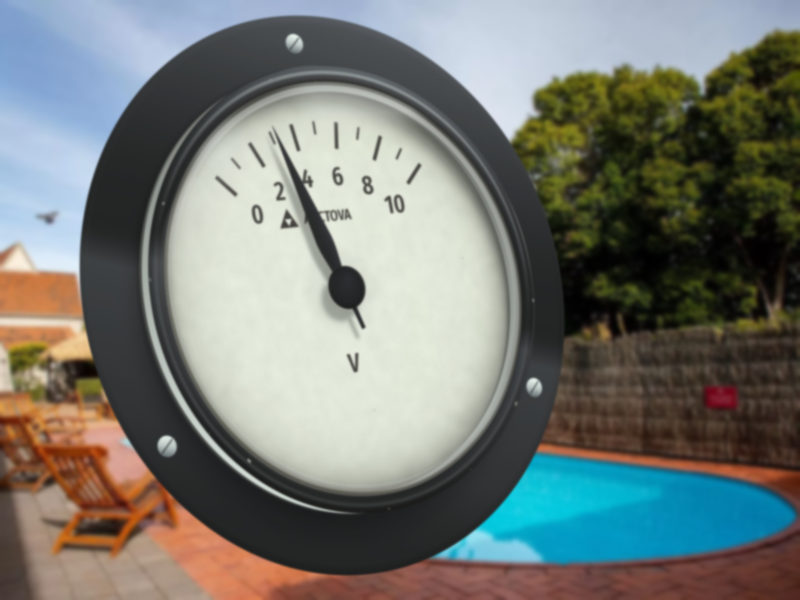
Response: 3V
